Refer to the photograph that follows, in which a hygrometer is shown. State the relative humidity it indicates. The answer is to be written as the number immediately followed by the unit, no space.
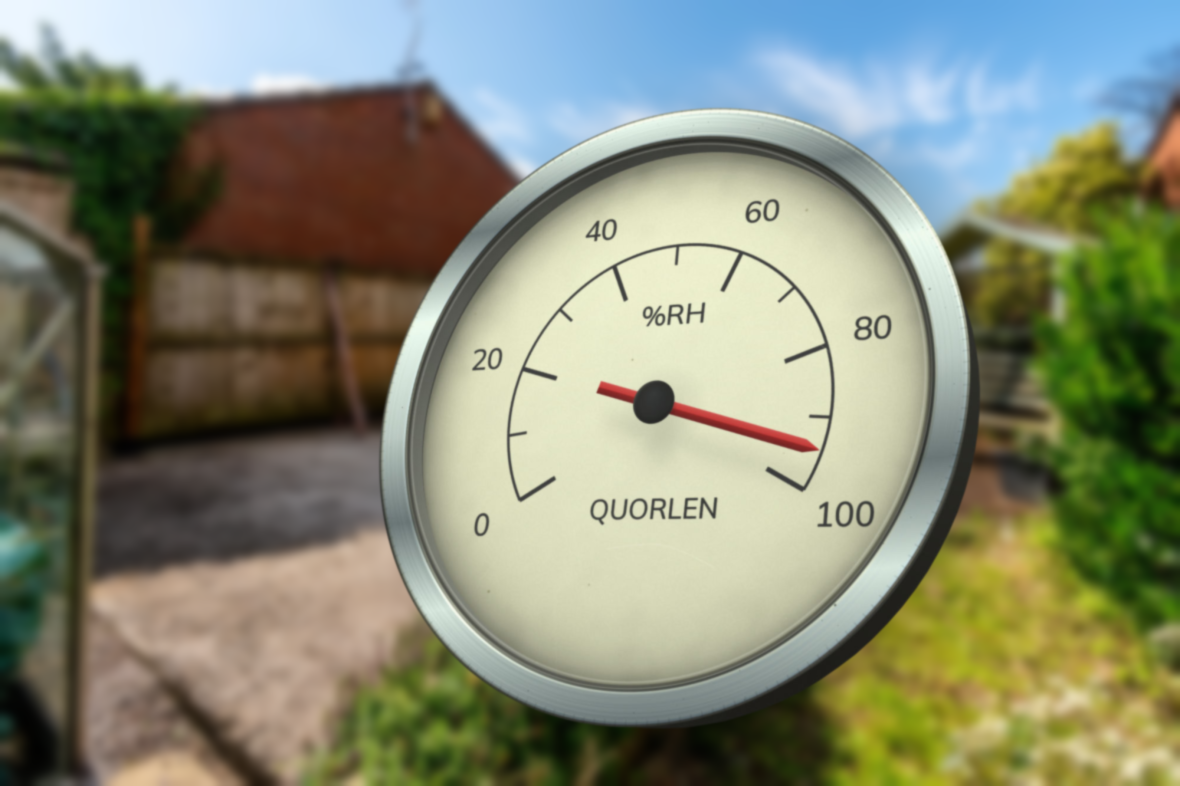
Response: 95%
